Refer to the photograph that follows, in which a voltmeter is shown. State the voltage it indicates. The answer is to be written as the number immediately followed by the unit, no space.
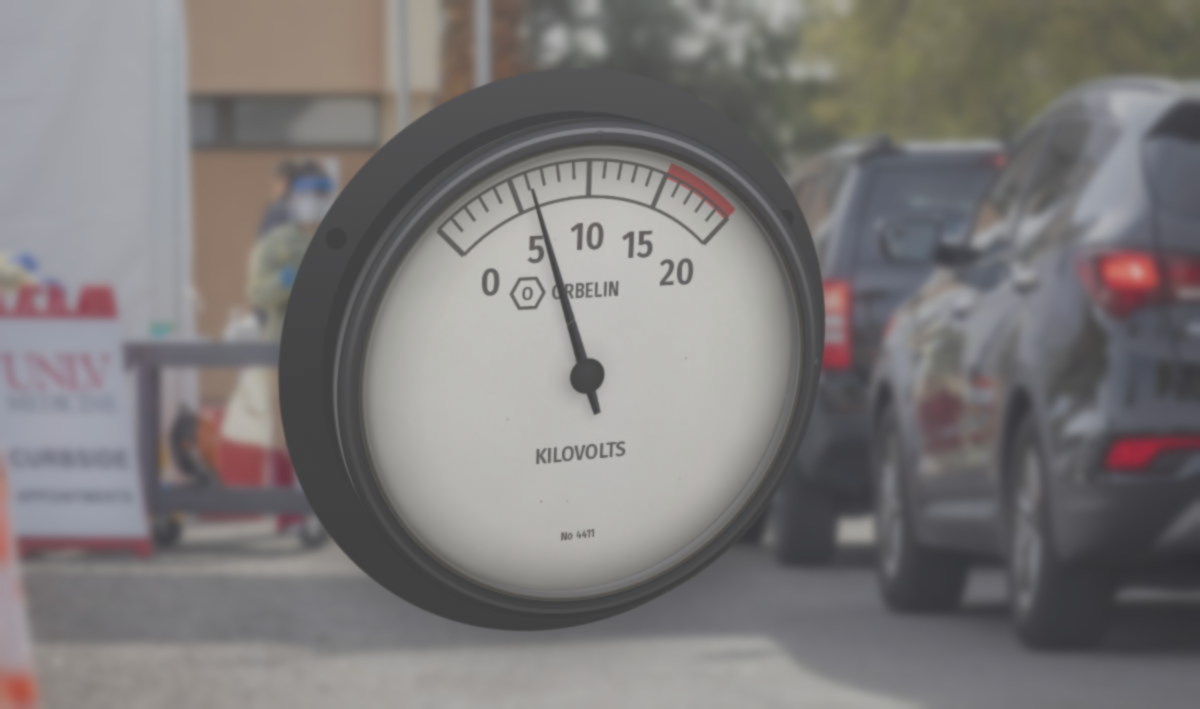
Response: 6kV
